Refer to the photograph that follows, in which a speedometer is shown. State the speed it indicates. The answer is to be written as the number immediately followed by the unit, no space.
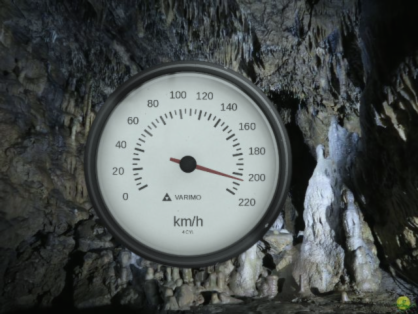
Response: 205km/h
